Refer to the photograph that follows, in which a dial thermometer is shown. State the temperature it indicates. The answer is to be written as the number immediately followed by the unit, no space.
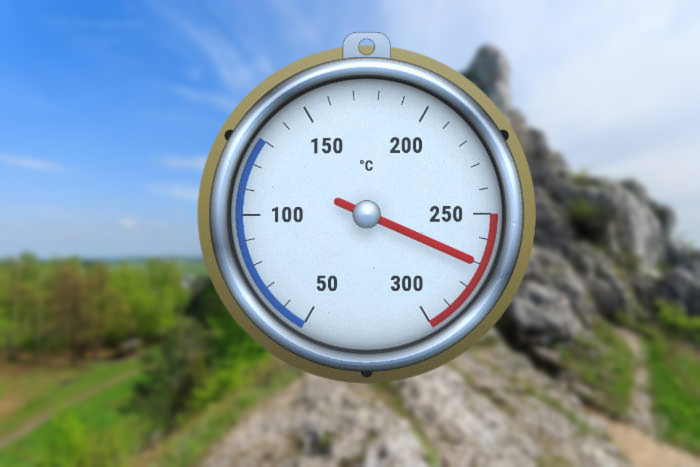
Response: 270°C
